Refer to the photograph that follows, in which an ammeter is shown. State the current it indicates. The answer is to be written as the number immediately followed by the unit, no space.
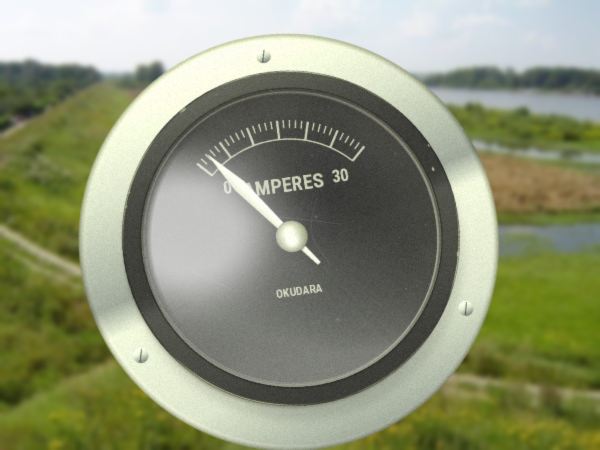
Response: 2A
